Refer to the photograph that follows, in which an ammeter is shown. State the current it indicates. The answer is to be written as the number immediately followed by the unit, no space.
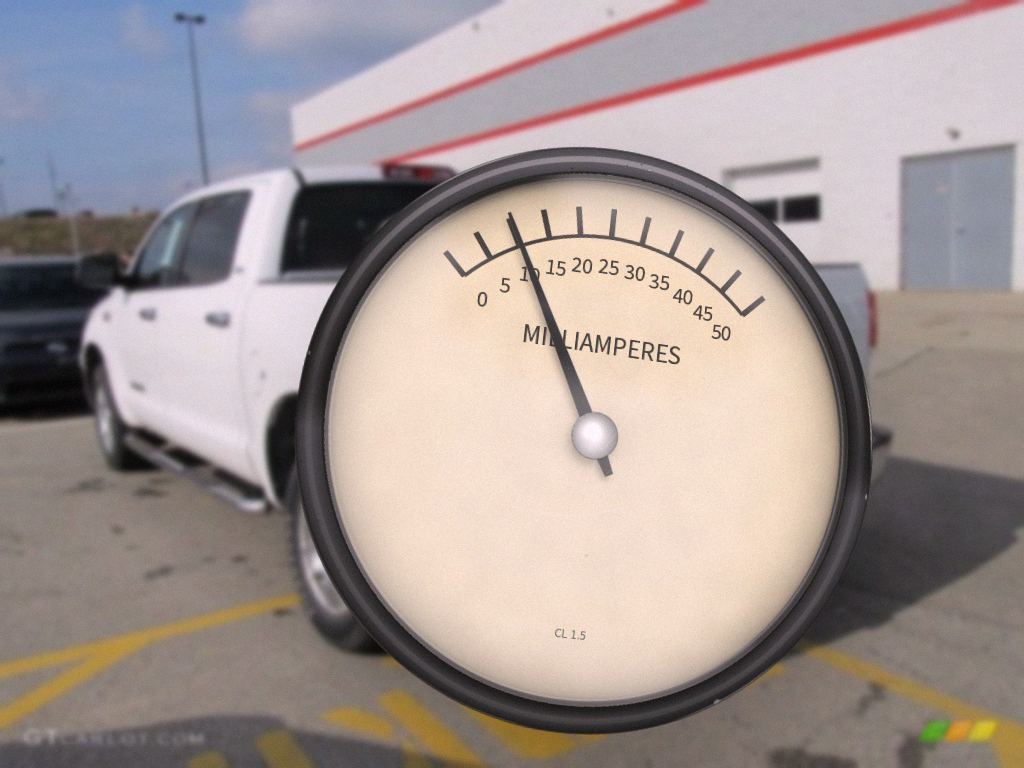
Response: 10mA
